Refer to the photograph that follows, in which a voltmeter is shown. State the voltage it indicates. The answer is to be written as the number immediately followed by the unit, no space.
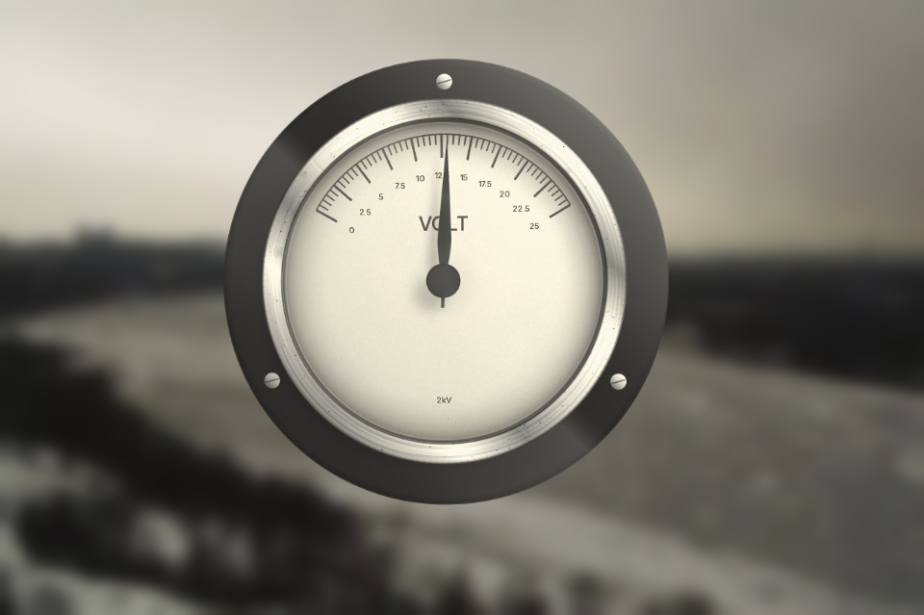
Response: 13V
